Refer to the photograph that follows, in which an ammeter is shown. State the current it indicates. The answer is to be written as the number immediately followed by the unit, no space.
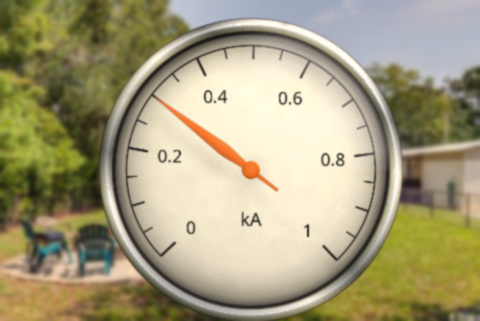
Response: 0.3kA
